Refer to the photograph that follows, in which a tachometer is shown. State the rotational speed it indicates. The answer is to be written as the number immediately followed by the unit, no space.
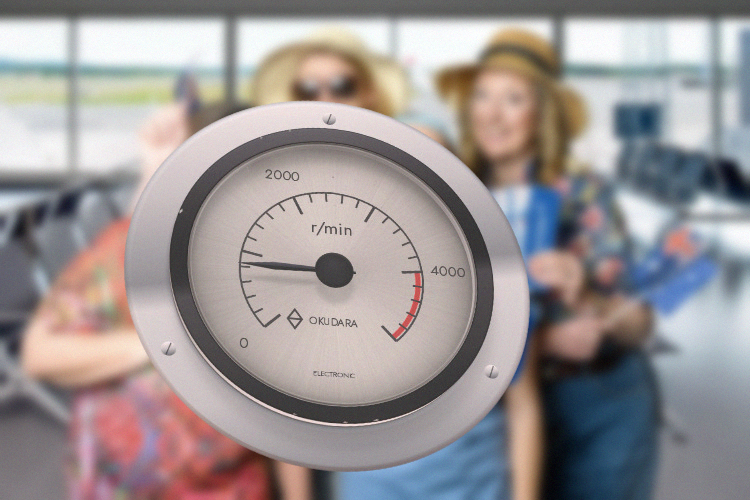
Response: 800rpm
